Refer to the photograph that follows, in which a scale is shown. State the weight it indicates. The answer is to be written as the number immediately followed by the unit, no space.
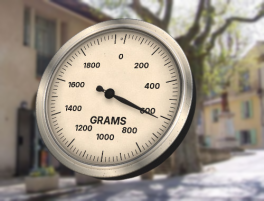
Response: 620g
